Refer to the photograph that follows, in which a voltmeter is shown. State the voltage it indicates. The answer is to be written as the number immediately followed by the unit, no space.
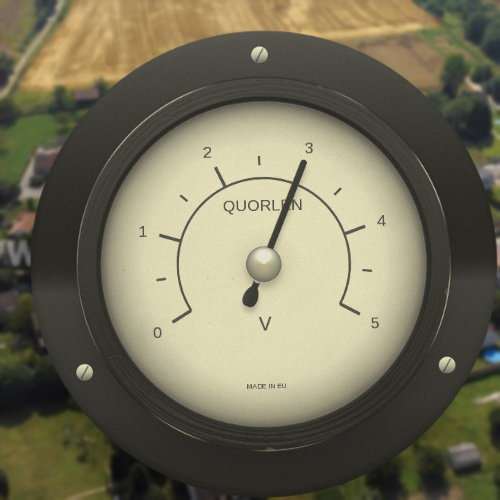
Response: 3V
